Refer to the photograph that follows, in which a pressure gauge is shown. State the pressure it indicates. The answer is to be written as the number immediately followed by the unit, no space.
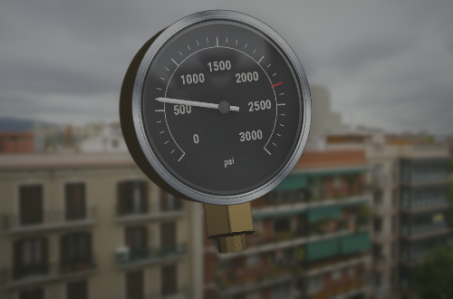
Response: 600psi
